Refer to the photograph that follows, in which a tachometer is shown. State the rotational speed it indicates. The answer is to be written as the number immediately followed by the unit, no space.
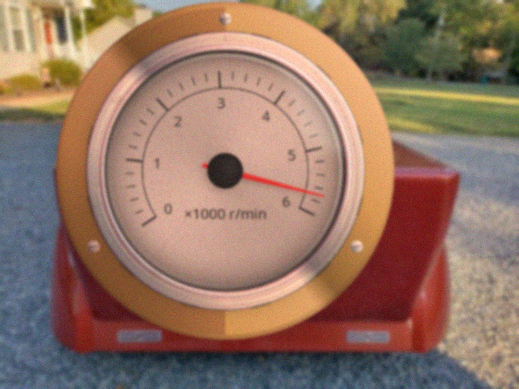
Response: 5700rpm
